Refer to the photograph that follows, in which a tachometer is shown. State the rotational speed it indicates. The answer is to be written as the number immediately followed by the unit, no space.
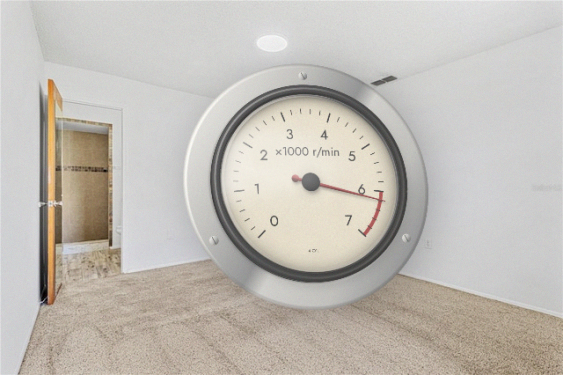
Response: 6200rpm
